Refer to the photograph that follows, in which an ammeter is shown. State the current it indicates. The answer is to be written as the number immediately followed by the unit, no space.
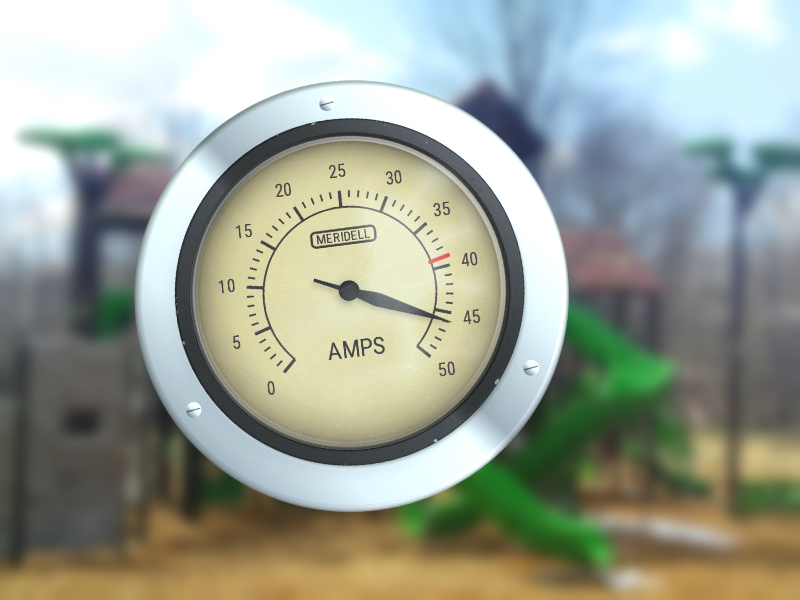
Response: 46A
